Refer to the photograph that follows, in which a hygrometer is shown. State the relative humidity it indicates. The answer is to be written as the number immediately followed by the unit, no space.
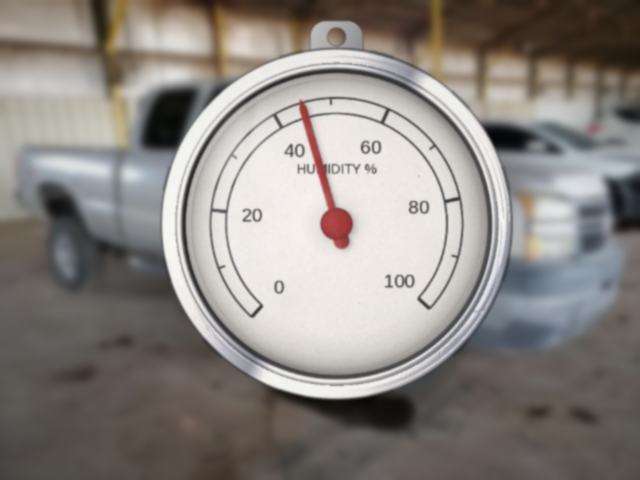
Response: 45%
